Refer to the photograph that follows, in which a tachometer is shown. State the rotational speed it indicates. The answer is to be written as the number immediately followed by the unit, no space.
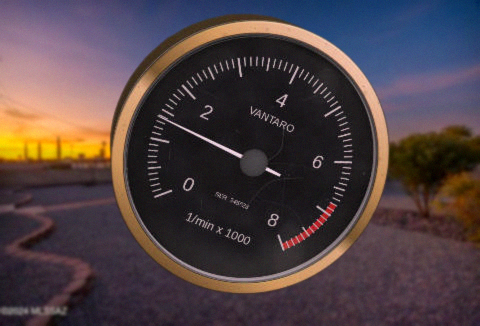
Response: 1400rpm
